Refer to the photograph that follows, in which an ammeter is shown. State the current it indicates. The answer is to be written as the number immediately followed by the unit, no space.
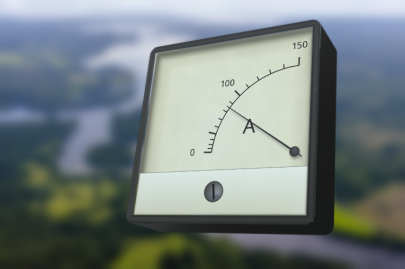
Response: 85A
